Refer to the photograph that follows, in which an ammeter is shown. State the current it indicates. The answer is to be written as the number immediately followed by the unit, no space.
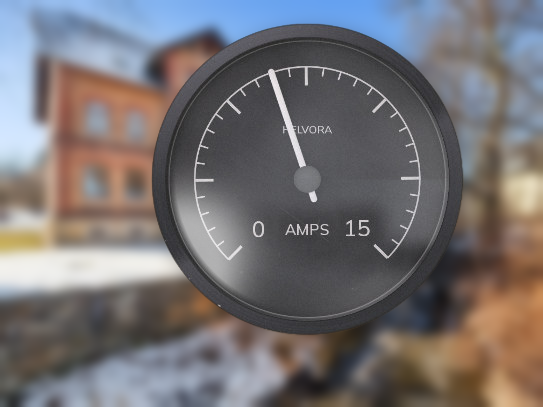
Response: 6.5A
